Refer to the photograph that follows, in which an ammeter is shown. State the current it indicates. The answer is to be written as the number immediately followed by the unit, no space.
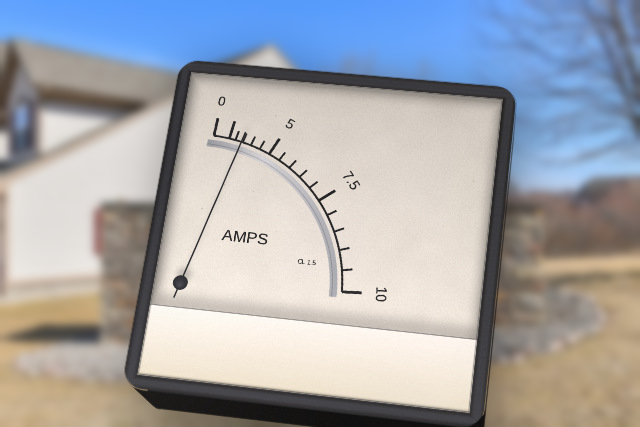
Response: 3.5A
